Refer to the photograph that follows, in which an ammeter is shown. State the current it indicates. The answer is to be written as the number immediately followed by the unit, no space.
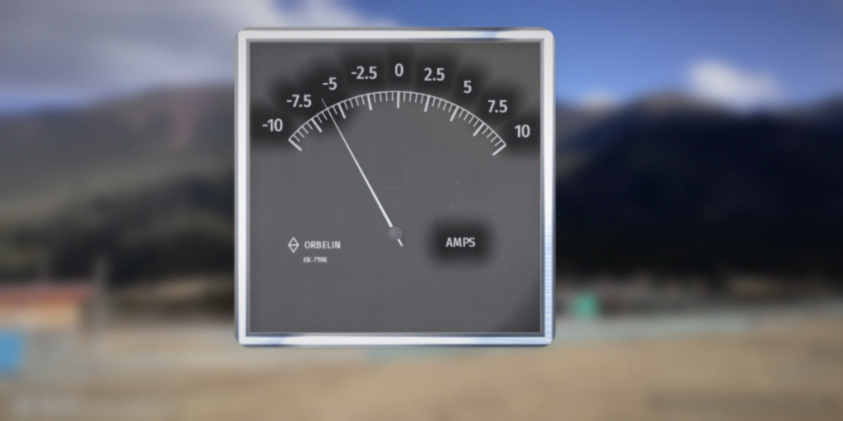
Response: -6A
